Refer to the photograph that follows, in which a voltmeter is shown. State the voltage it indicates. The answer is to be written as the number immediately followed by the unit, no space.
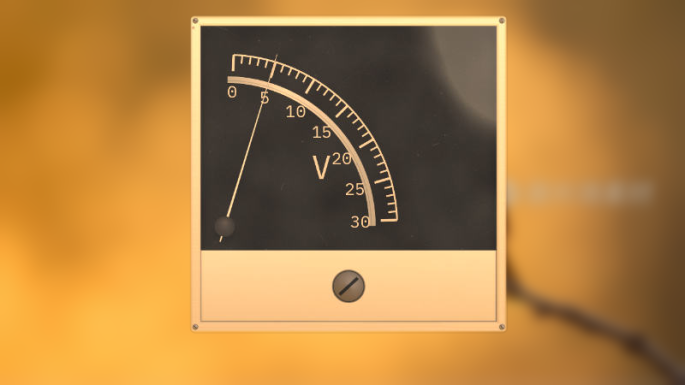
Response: 5V
